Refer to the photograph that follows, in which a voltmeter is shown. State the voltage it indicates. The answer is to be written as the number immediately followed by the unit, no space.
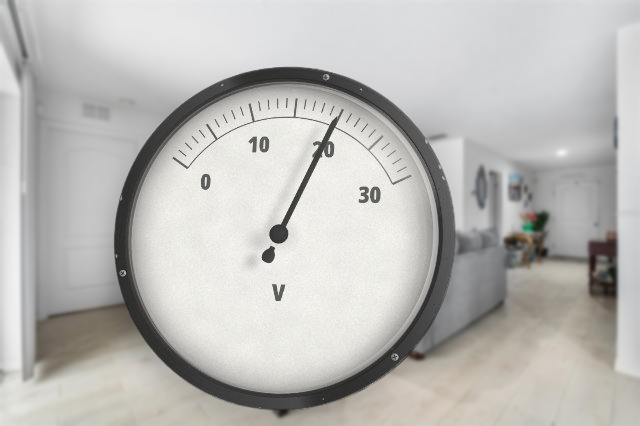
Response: 20V
